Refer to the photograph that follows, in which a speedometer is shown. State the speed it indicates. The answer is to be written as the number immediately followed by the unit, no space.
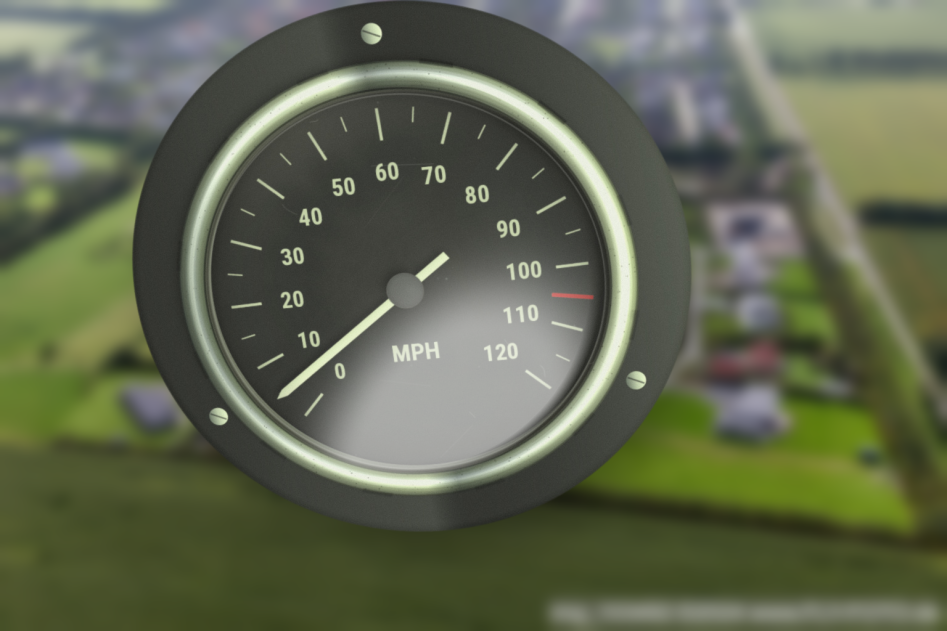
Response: 5mph
